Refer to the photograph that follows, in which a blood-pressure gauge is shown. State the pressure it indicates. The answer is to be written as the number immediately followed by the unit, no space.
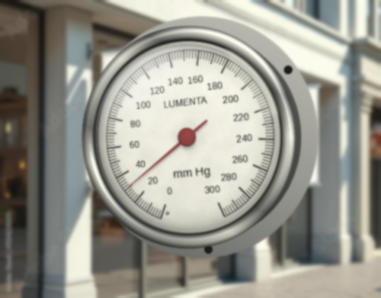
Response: 30mmHg
